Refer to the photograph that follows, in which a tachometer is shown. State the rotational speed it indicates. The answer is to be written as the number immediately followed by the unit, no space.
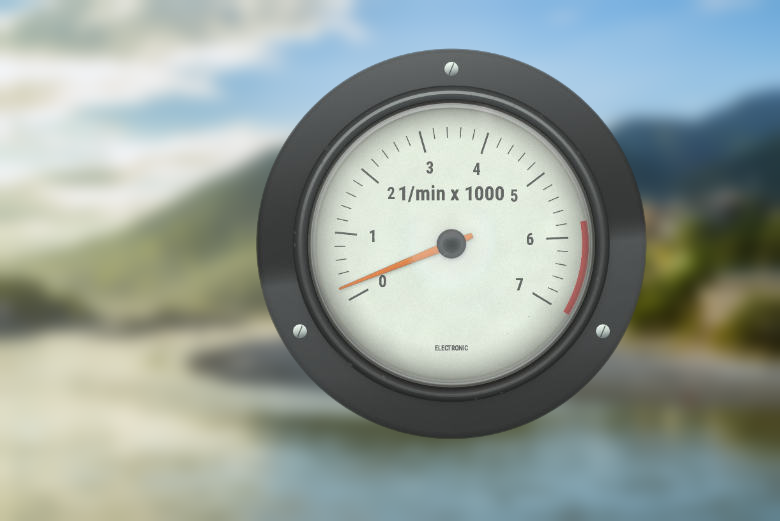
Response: 200rpm
